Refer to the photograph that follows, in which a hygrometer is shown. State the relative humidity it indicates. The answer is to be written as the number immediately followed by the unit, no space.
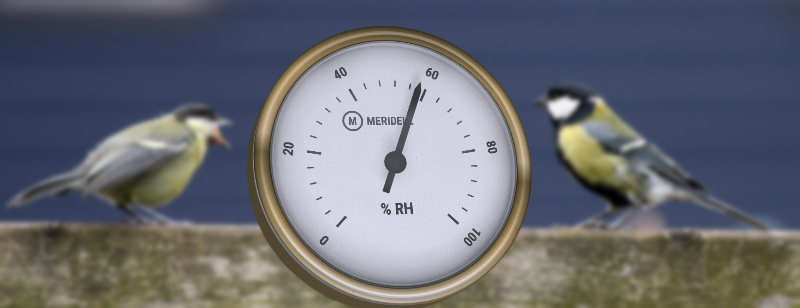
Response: 58%
